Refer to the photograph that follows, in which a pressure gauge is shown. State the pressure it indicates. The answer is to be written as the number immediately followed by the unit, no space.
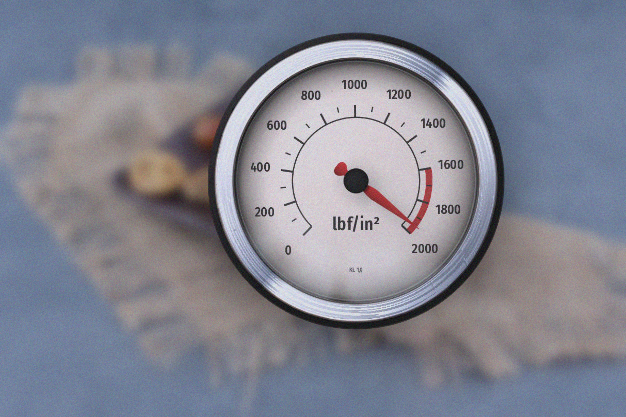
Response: 1950psi
